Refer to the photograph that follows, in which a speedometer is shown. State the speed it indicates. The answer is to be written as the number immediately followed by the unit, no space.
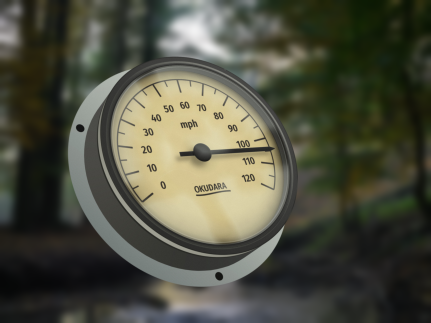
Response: 105mph
